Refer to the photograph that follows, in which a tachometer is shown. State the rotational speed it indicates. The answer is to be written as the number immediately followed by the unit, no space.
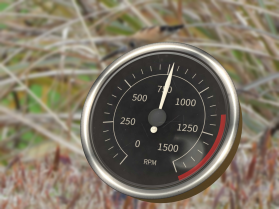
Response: 775rpm
